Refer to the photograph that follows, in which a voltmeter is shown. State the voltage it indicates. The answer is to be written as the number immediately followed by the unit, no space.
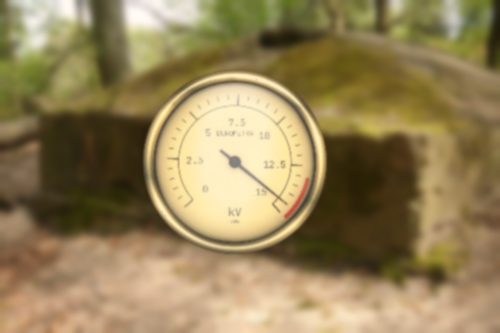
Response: 14.5kV
